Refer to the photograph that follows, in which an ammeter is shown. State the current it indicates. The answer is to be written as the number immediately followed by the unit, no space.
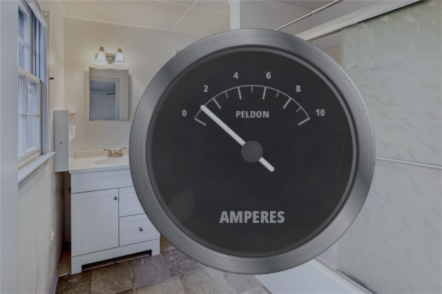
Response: 1A
